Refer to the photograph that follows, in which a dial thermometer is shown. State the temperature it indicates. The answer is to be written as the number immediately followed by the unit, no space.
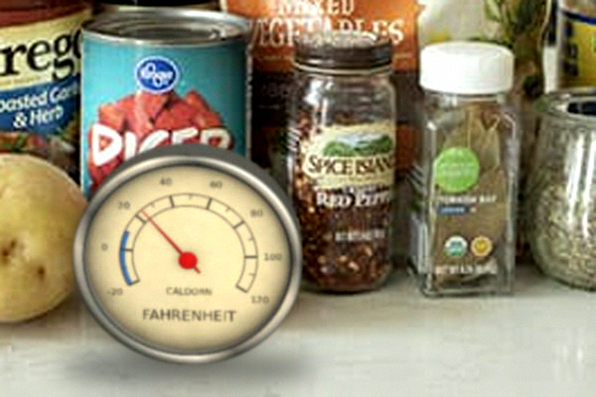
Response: 25°F
